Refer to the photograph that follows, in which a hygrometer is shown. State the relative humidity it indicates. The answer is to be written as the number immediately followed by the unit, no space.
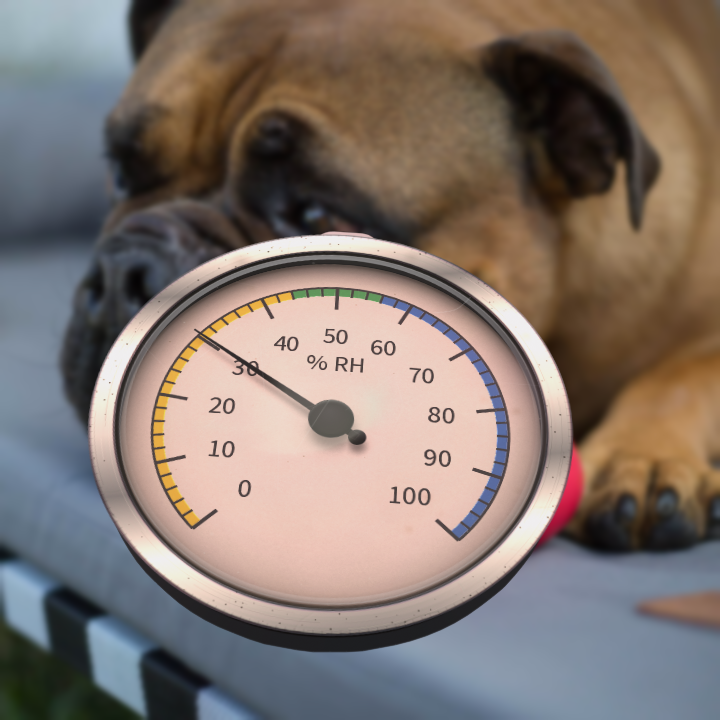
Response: 30%
